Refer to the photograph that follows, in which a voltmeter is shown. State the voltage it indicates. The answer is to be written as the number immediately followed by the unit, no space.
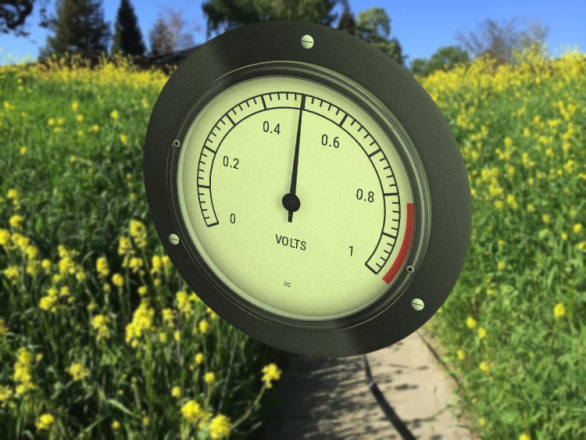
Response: 0.5V
